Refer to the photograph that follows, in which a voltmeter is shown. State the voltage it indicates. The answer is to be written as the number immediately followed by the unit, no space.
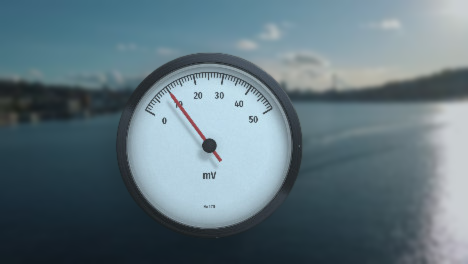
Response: 10mV
